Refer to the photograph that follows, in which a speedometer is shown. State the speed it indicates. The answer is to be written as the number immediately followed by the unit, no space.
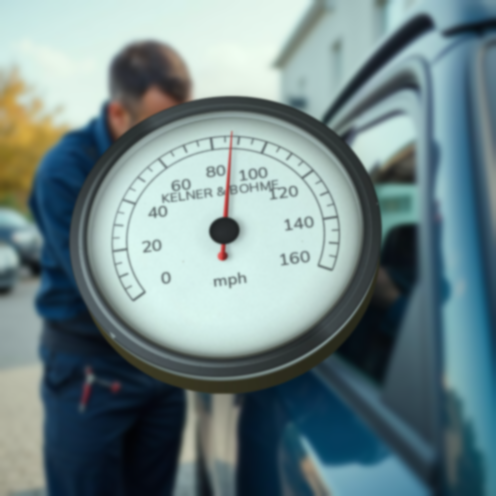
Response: 87.5mph
